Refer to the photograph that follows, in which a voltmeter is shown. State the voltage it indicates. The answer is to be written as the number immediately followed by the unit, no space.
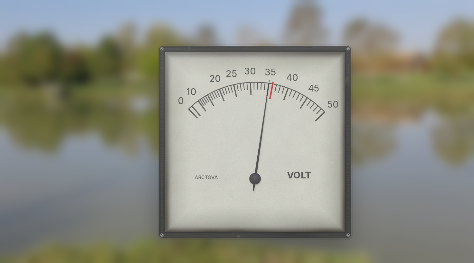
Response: 35V
